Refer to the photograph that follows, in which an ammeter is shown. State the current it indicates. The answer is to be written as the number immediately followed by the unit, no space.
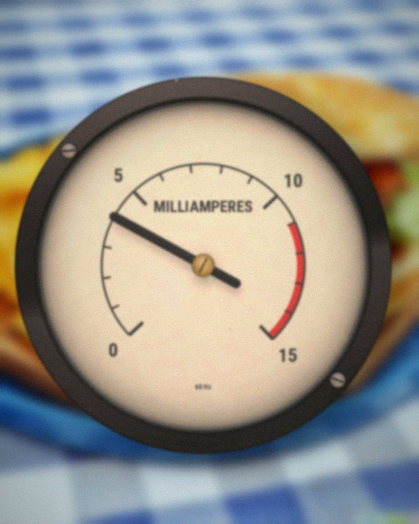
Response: 4mA
